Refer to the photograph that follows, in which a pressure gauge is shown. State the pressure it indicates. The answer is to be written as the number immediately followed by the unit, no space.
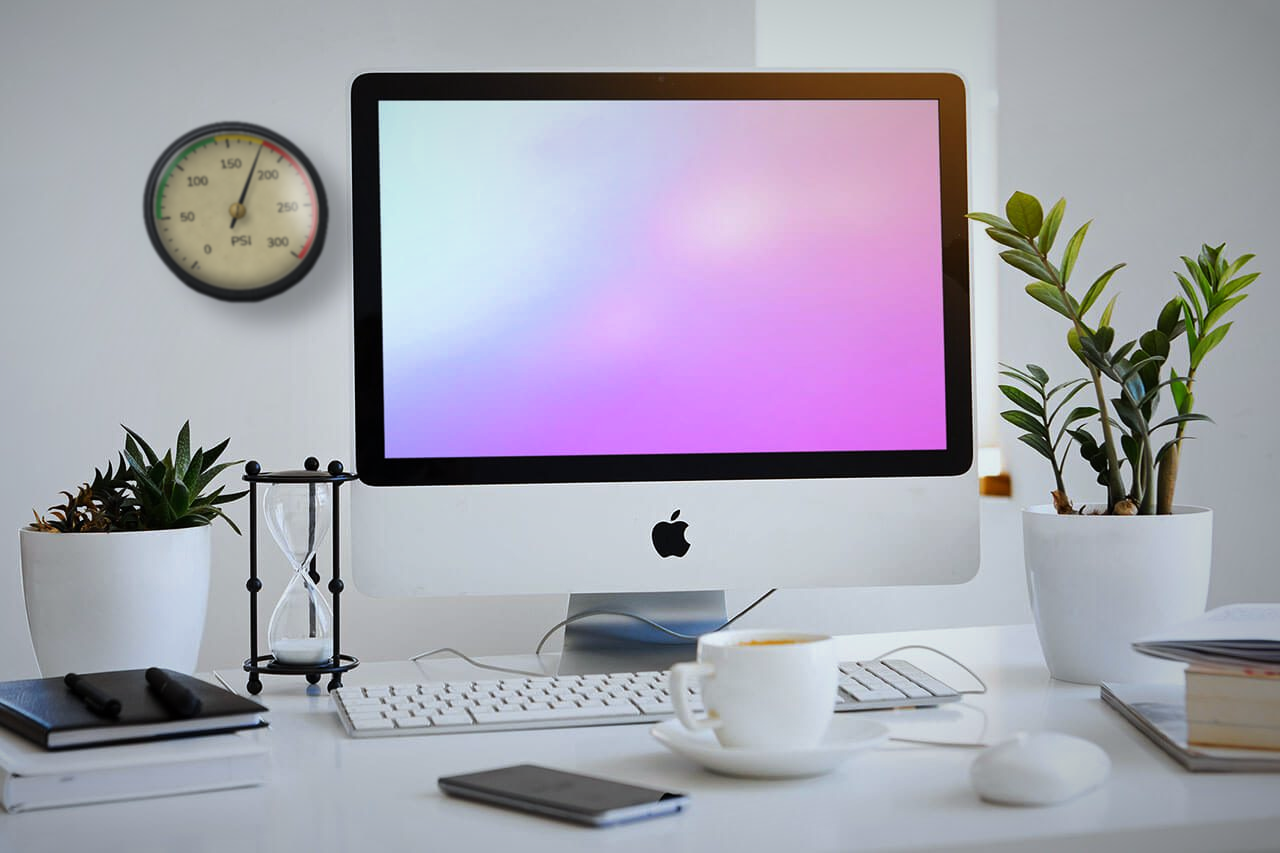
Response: 180psi
